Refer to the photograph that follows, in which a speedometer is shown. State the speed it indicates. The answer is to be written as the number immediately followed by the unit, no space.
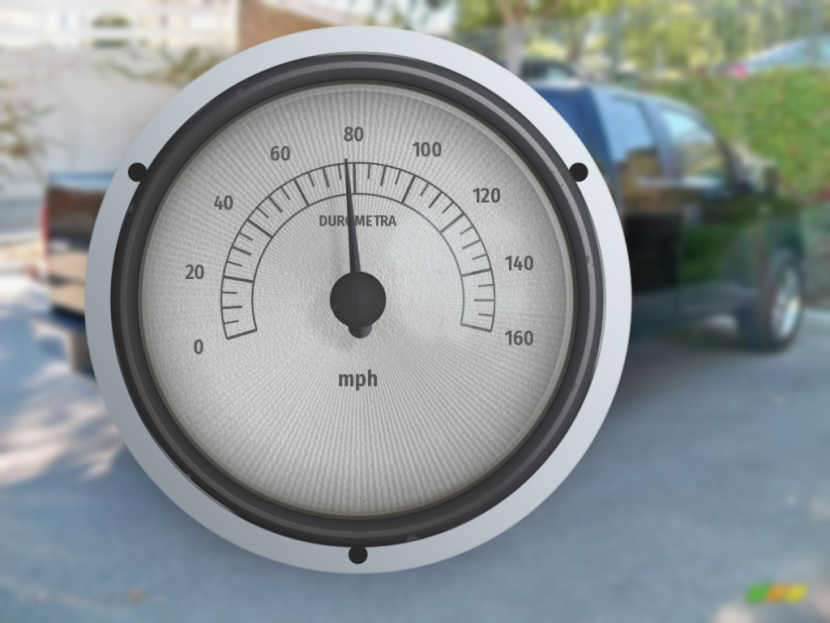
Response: 77.5mph
